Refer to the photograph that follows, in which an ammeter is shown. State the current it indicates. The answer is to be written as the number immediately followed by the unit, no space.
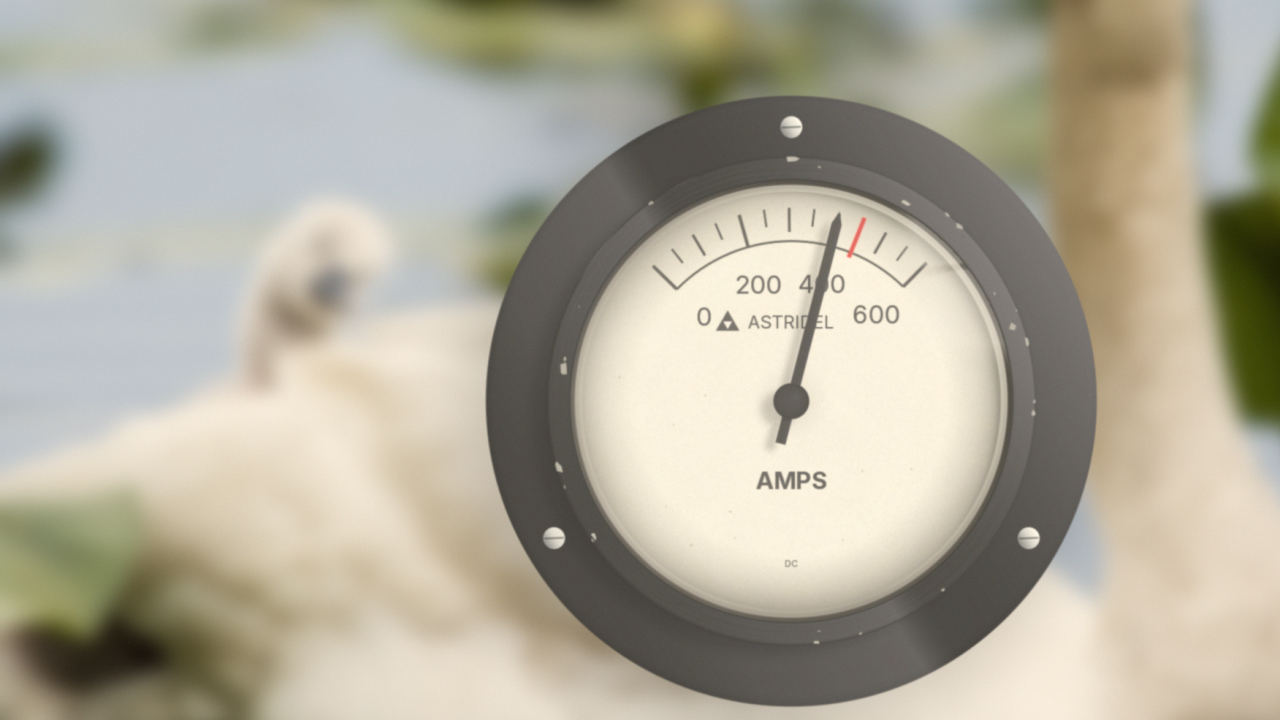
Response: 400A
